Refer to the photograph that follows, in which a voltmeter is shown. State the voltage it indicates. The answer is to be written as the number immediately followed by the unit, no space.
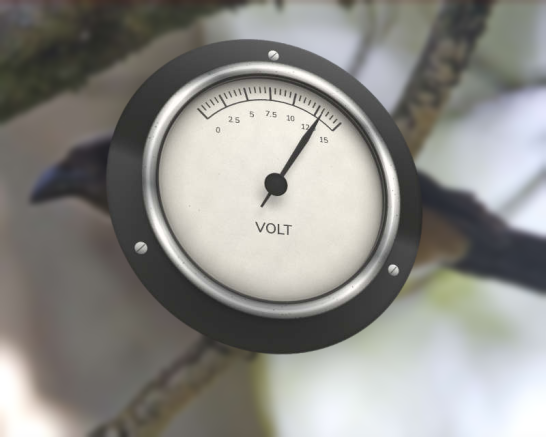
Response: 13V
